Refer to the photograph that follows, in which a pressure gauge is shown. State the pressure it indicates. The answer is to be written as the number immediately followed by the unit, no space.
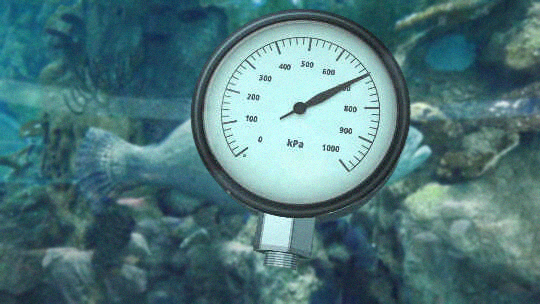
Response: 700kPa
